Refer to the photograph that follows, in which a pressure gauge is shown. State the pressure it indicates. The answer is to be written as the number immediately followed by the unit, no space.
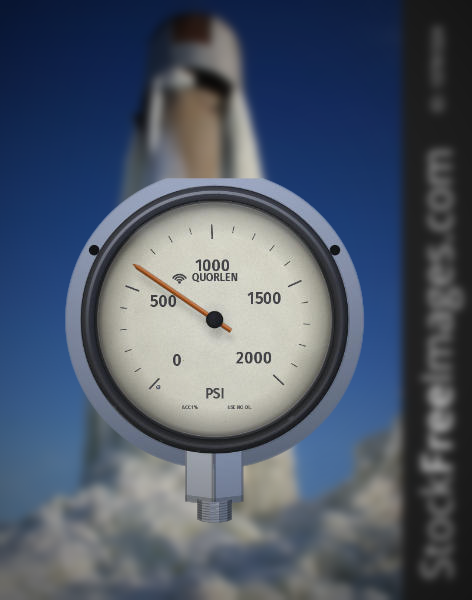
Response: 600psi
